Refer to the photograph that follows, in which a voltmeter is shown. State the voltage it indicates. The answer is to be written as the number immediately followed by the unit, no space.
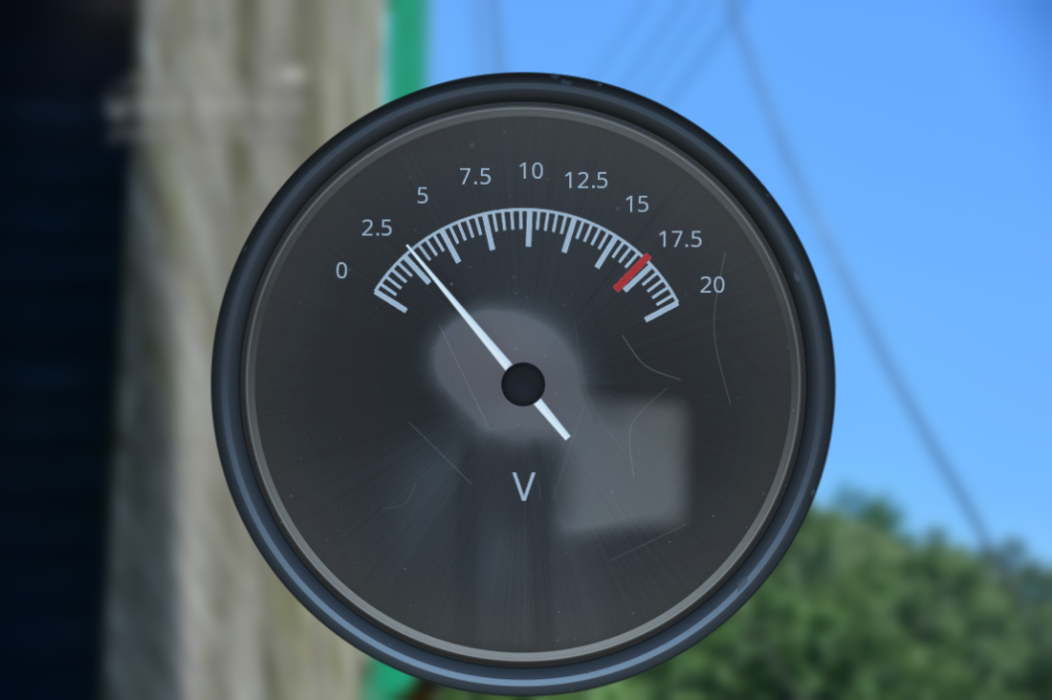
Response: 3V
